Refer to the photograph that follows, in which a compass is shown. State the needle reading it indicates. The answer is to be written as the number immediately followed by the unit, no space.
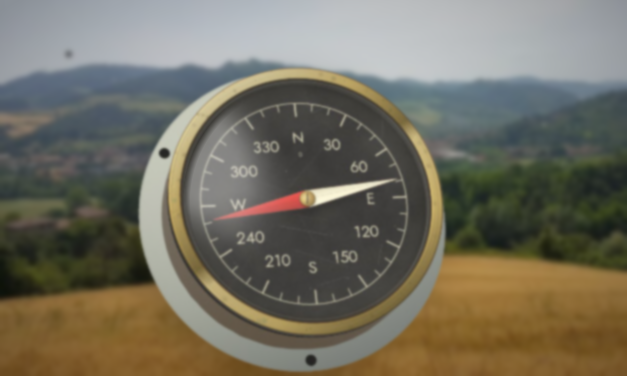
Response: 260°
